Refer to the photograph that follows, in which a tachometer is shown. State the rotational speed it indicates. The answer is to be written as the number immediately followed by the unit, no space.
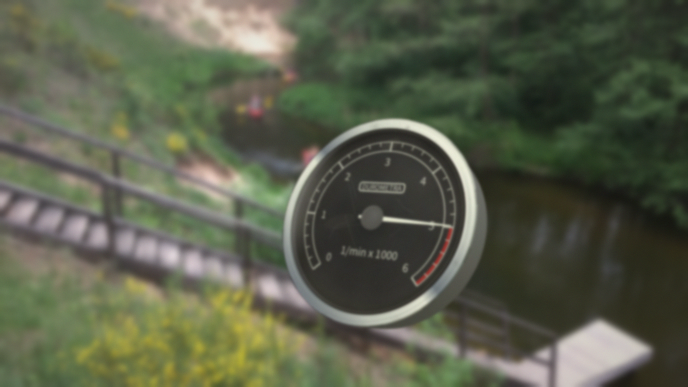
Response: 5000rpm
